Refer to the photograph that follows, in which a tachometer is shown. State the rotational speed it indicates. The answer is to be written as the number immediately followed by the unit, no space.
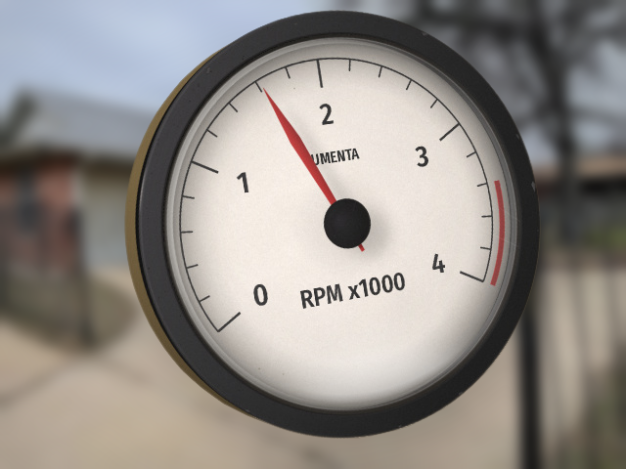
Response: 1600rpm
